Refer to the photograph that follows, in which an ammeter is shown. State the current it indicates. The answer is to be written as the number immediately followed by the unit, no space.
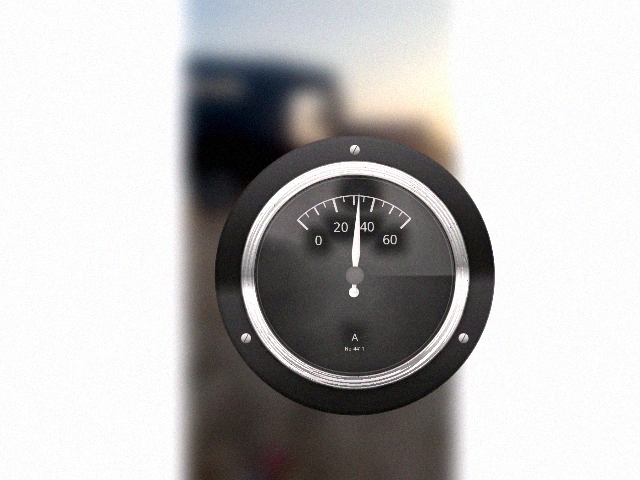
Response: 32.5A
